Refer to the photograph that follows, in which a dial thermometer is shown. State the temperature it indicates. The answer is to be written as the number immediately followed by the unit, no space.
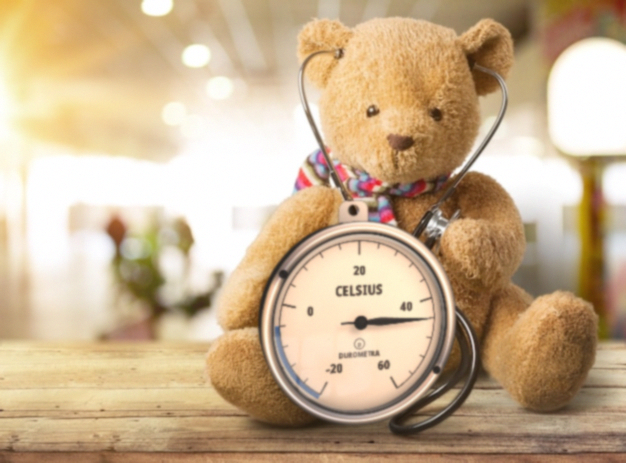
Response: 44°C
